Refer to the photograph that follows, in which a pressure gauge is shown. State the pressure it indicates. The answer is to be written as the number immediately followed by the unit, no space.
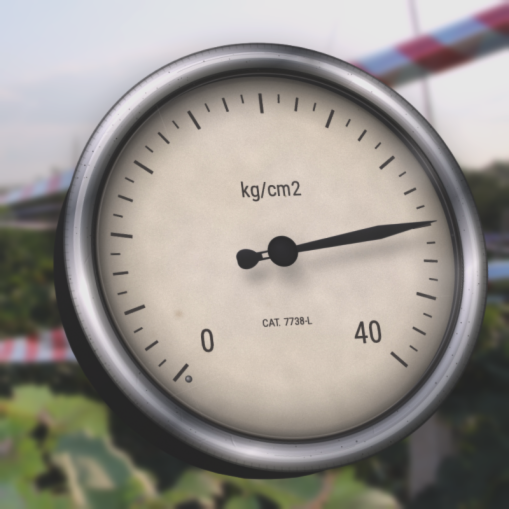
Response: 32kg/cm²
